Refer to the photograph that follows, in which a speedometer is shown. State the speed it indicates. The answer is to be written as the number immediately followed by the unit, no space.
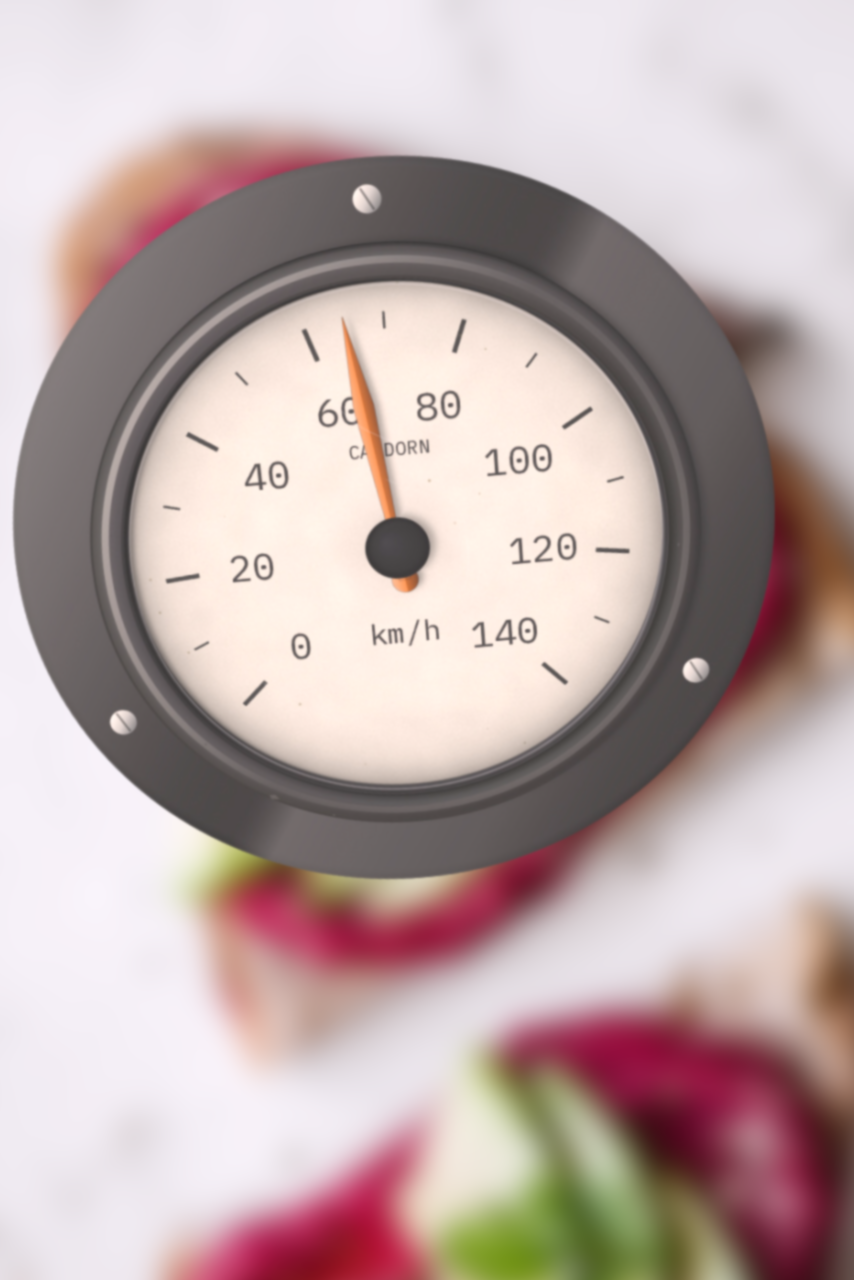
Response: 65km/h
